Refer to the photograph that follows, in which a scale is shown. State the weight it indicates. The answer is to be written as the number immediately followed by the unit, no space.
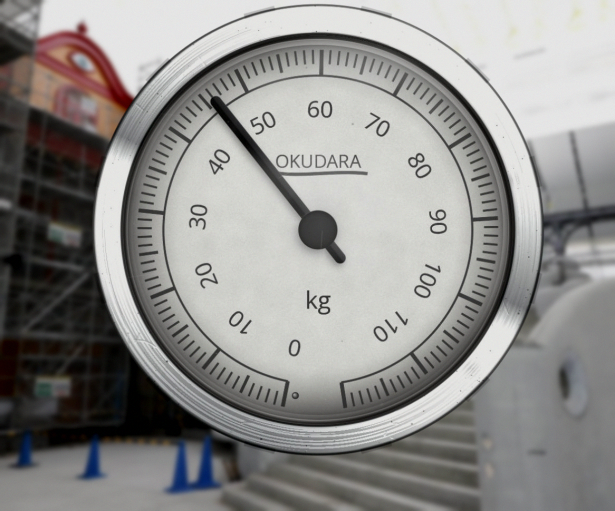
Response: 46kg
